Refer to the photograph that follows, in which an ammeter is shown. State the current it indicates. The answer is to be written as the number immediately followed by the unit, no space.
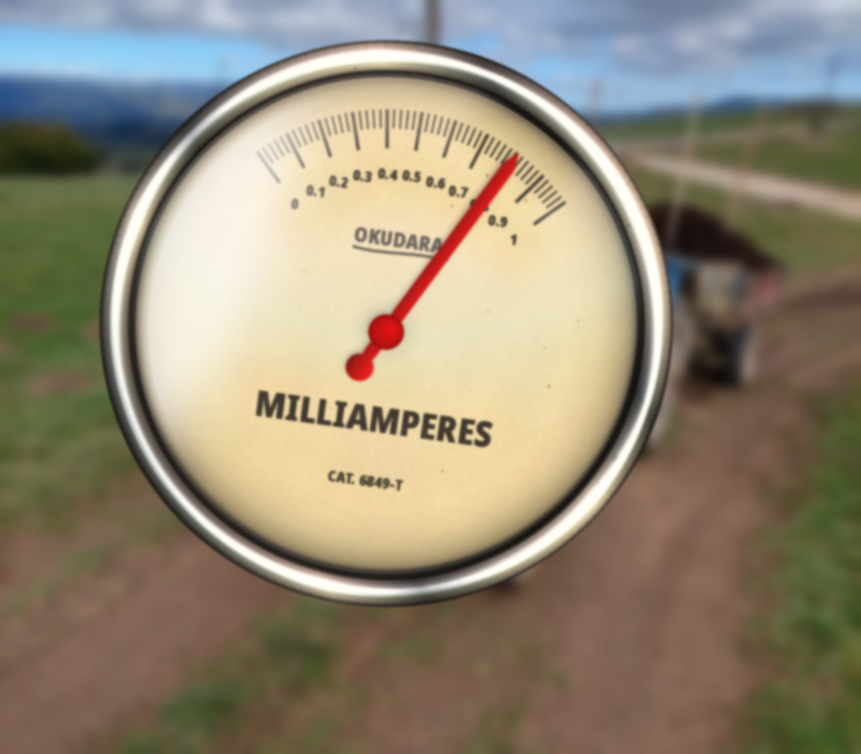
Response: 0.8mA
